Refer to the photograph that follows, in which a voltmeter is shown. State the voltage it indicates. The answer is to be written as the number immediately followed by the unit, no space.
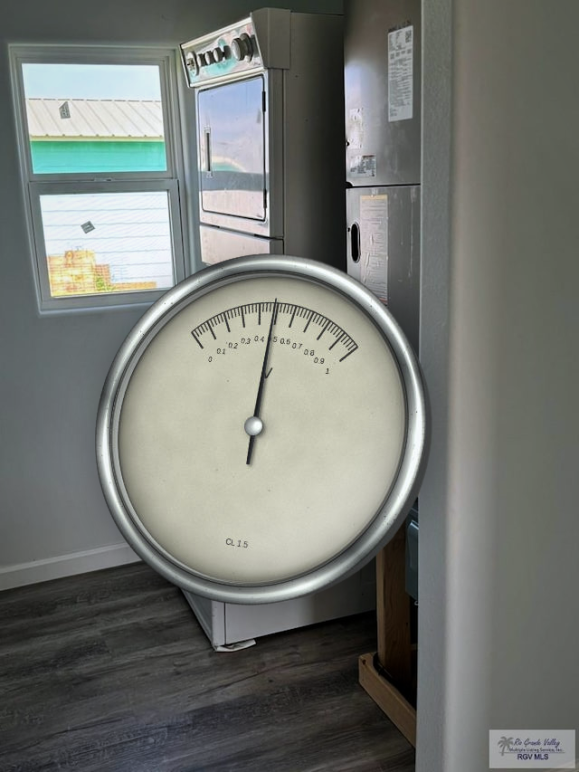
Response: 0.5V
